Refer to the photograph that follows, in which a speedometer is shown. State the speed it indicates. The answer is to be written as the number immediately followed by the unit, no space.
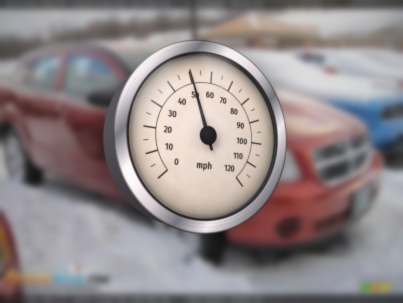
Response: 50mph
